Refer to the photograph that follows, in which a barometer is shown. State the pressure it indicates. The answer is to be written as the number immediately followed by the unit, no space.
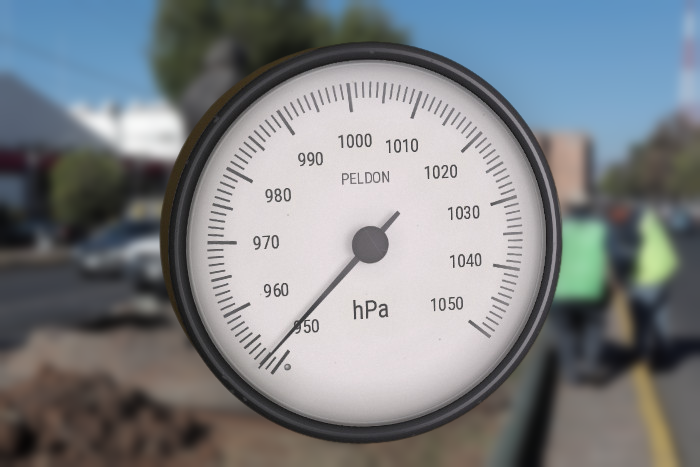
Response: 952hPa
